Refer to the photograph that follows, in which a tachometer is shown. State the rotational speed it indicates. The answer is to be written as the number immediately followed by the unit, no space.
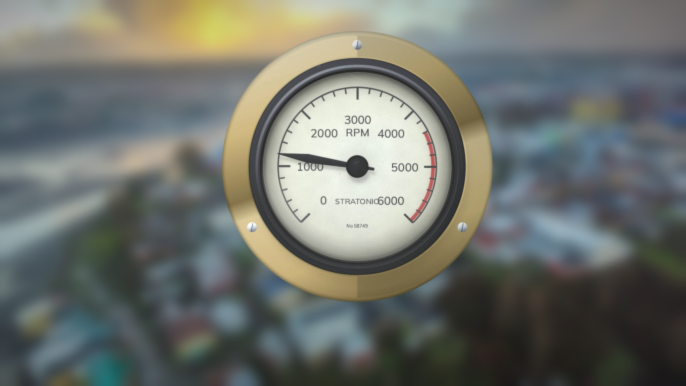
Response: 1200rpm
